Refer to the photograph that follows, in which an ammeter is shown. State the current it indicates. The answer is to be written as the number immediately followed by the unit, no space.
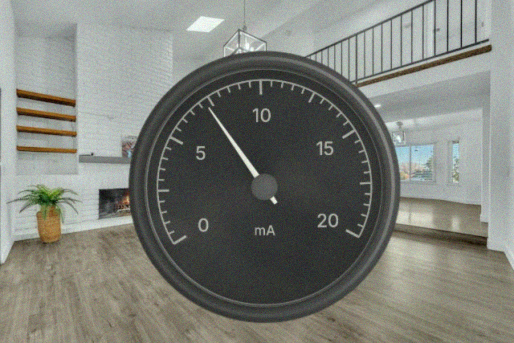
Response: 7.25mA
